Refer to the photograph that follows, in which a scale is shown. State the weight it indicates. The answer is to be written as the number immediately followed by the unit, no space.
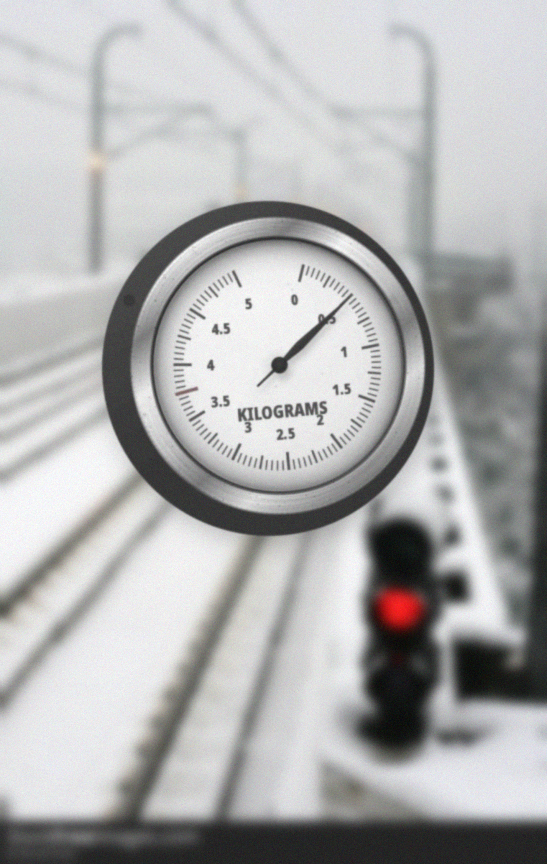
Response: 0.5kg
